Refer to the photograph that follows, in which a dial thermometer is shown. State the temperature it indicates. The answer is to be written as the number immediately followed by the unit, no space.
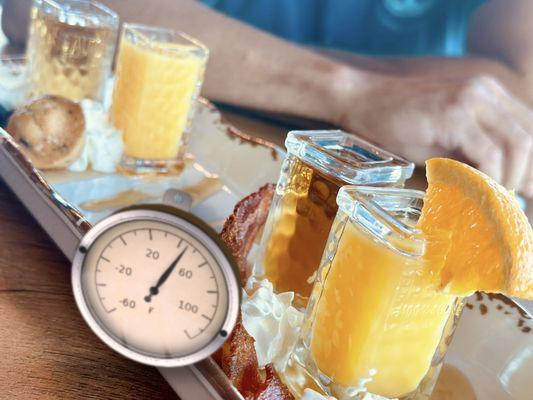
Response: 45°F
